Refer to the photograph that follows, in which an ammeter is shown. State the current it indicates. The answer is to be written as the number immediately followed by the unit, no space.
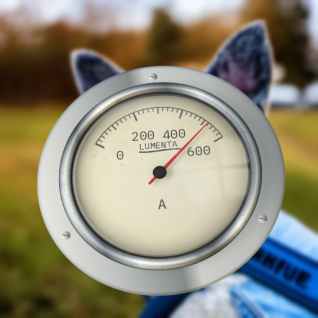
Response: 520A
